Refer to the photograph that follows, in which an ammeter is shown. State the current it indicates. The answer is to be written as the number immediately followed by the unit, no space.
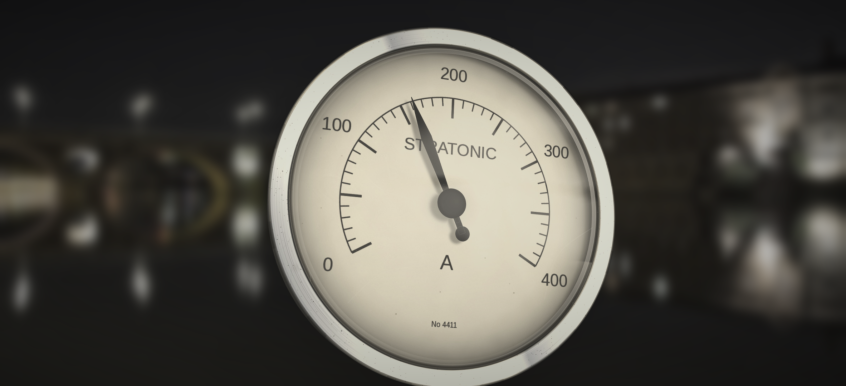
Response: 160A
